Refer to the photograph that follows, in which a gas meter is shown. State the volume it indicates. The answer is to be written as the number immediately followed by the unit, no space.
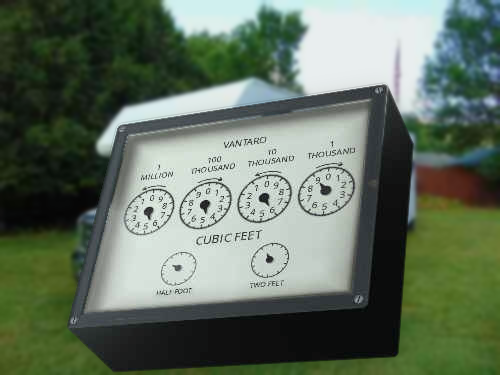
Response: 545900ft³
